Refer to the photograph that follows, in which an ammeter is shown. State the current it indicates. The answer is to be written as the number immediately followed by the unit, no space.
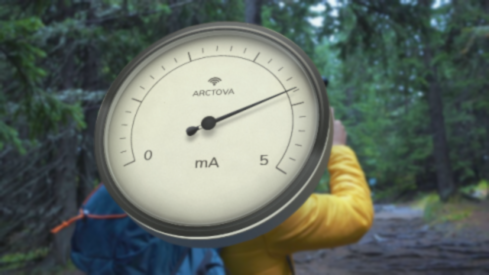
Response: 3.8mA
